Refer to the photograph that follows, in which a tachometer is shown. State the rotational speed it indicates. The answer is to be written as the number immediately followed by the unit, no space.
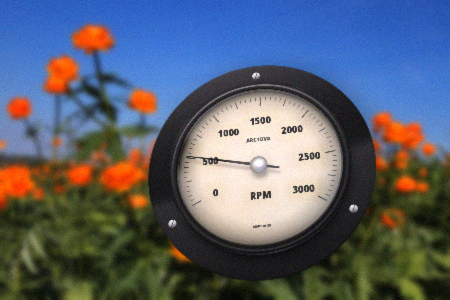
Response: 500rpm
